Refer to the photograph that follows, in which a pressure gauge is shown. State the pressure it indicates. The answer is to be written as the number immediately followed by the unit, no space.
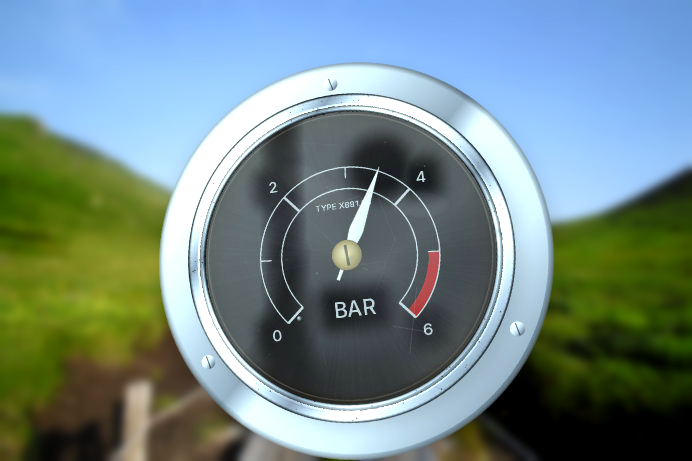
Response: 3.5bar
